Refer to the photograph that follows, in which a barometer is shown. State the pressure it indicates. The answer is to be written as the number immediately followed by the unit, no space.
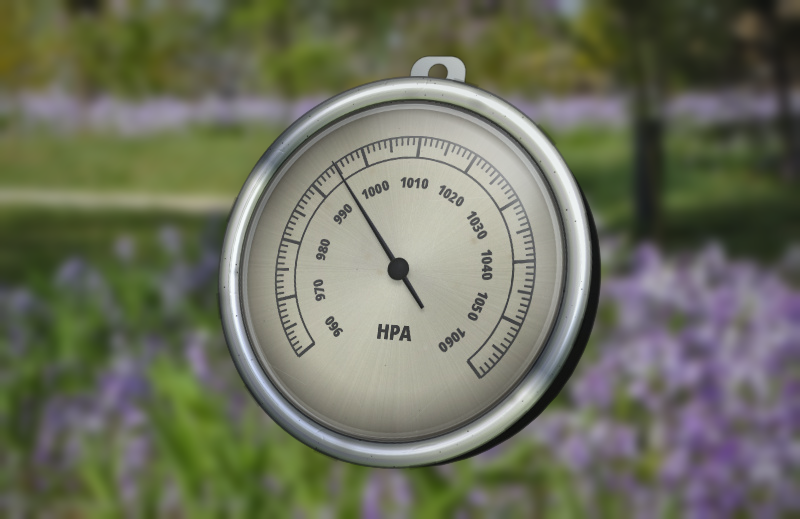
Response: 995hPa
